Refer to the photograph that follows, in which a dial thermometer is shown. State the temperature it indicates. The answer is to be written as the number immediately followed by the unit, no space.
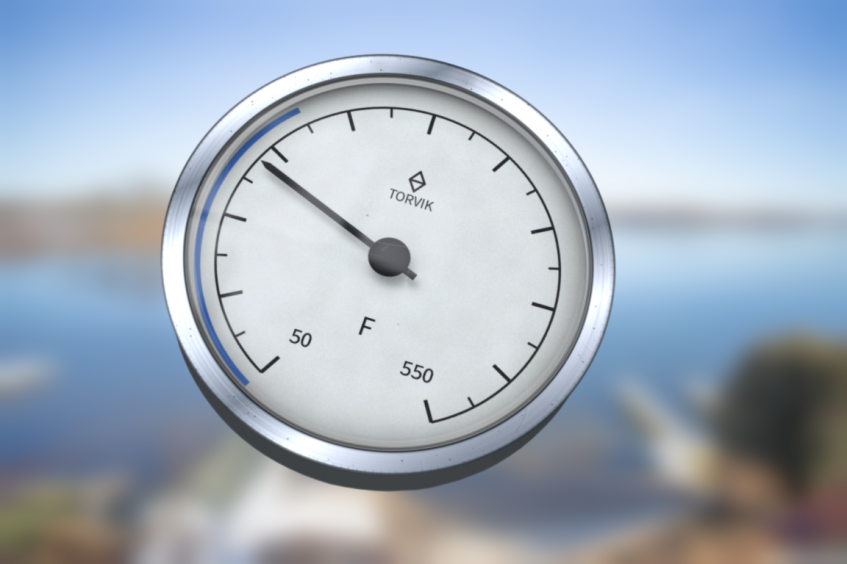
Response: 187.5°F
